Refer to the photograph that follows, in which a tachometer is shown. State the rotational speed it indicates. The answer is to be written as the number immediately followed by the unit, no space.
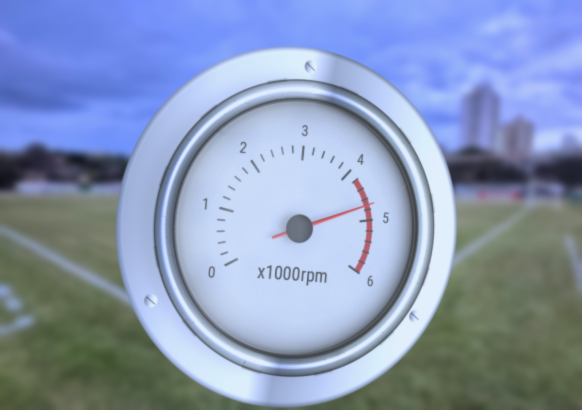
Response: 4700rpm
